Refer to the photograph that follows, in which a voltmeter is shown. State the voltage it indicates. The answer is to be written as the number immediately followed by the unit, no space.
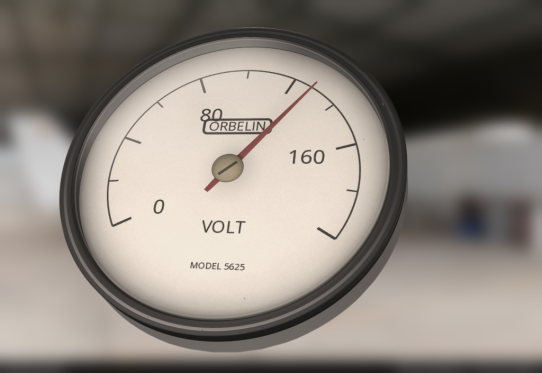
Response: 130V
